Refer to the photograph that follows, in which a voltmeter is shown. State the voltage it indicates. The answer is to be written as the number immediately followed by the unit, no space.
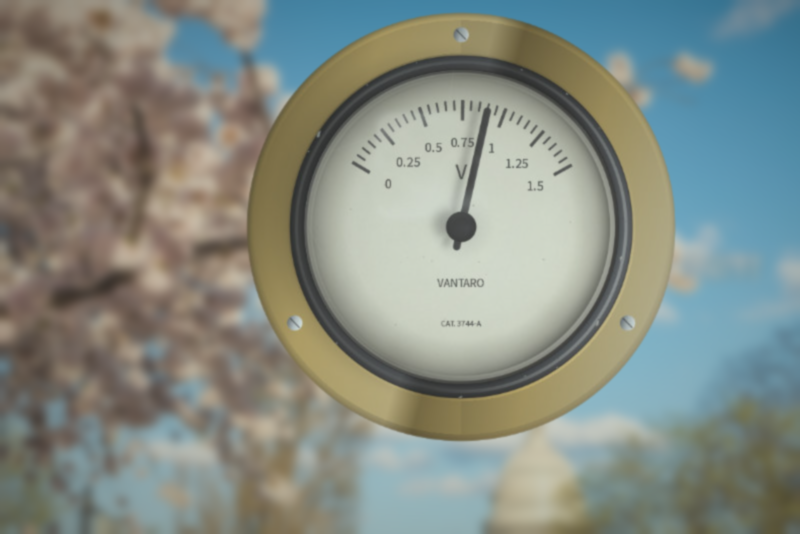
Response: 0.9V
